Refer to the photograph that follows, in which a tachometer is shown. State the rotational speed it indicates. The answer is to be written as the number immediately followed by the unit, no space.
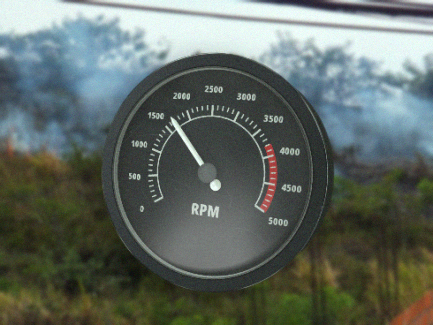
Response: 1700rpm
